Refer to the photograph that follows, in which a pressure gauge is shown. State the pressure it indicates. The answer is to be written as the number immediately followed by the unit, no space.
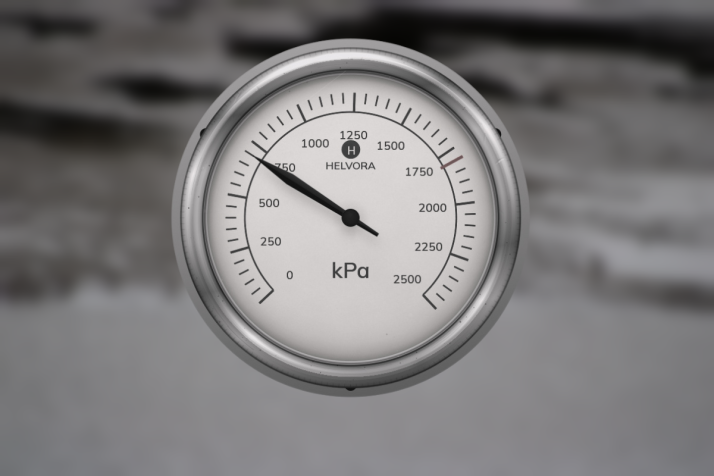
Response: 700kPa
